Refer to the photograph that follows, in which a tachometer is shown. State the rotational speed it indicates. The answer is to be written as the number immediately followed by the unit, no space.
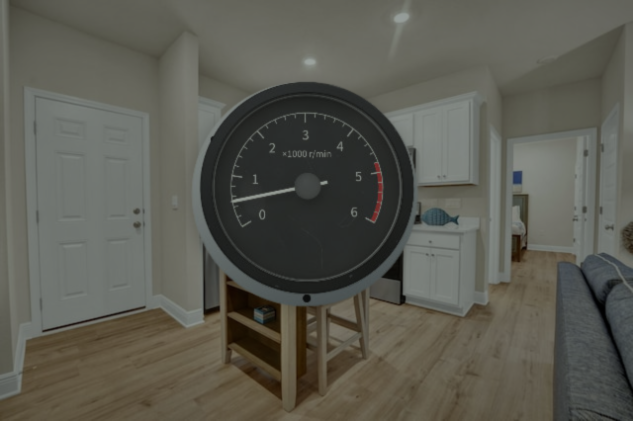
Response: 500rpm
